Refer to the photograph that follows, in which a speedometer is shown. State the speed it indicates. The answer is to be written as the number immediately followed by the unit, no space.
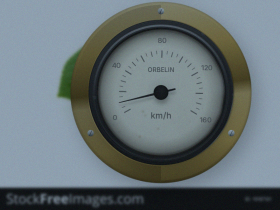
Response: 10km/h
